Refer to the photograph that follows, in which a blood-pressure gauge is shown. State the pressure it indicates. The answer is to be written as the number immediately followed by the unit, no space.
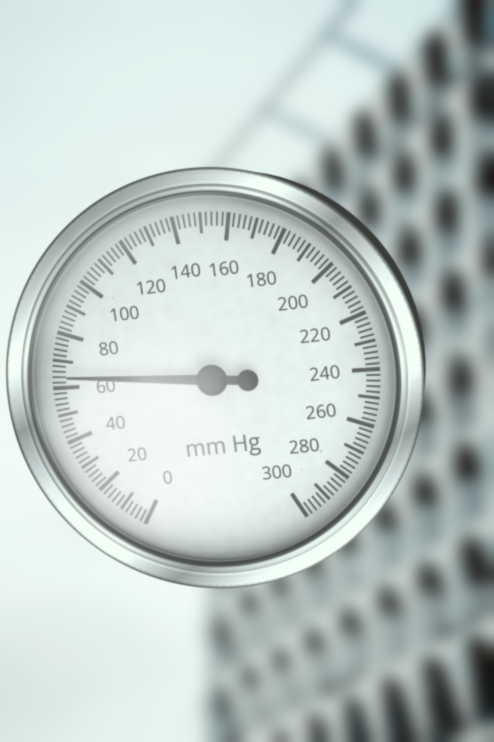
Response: 64mmHg
